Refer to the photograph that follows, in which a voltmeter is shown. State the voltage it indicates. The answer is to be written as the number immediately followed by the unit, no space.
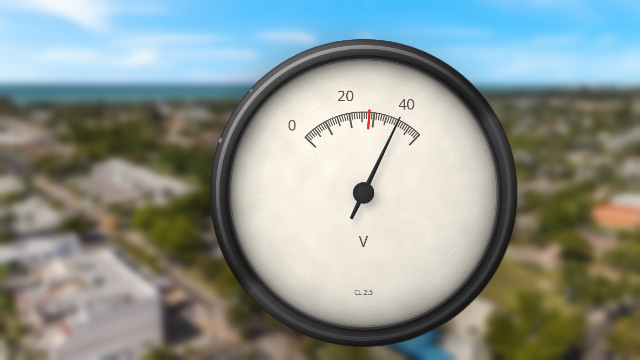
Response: 40V
